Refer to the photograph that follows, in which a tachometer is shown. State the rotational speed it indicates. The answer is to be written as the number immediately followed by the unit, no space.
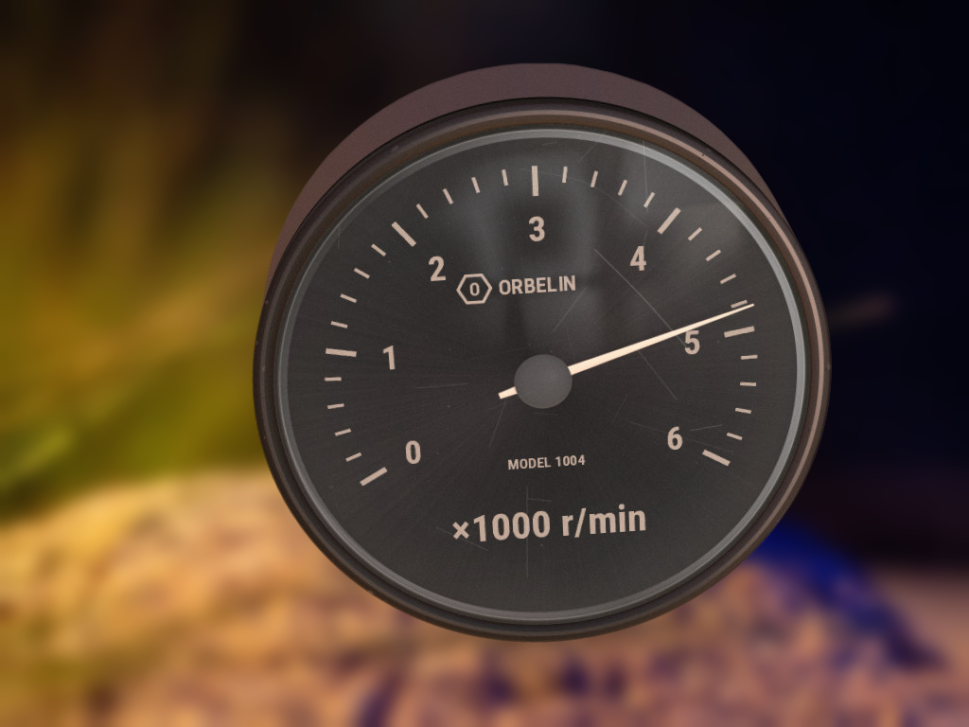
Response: 4800rpm
